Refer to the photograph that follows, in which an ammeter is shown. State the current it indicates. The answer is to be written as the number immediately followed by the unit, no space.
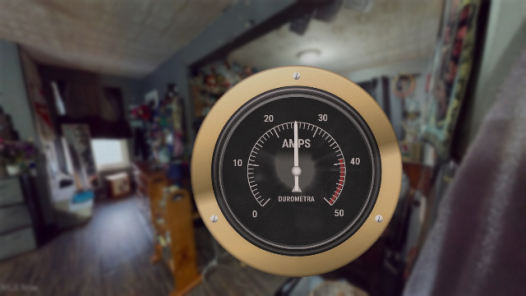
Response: 25A
